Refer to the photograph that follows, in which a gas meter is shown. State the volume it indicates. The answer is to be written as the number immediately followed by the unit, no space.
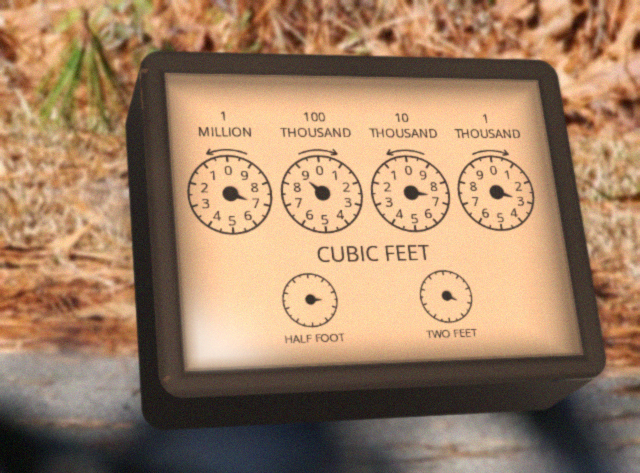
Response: 687300ft³
